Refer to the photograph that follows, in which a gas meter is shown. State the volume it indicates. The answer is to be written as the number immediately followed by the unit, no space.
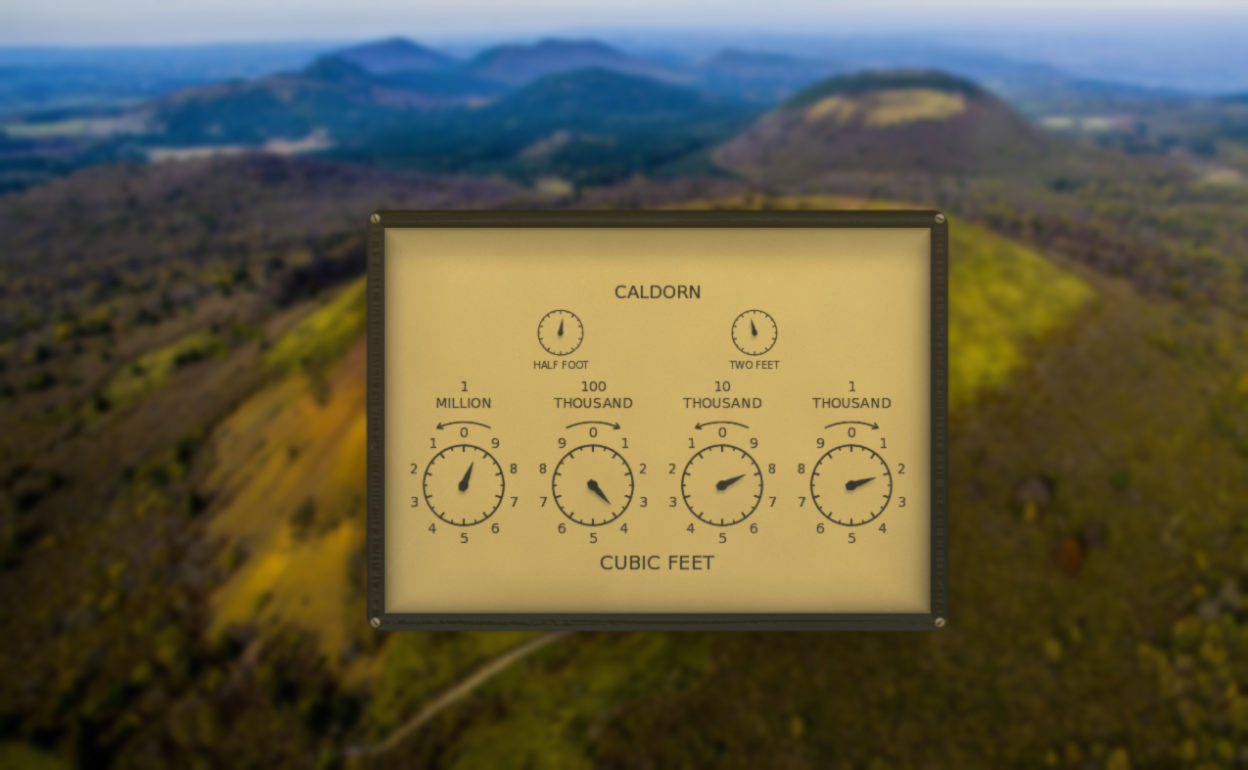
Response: 938200ft³
